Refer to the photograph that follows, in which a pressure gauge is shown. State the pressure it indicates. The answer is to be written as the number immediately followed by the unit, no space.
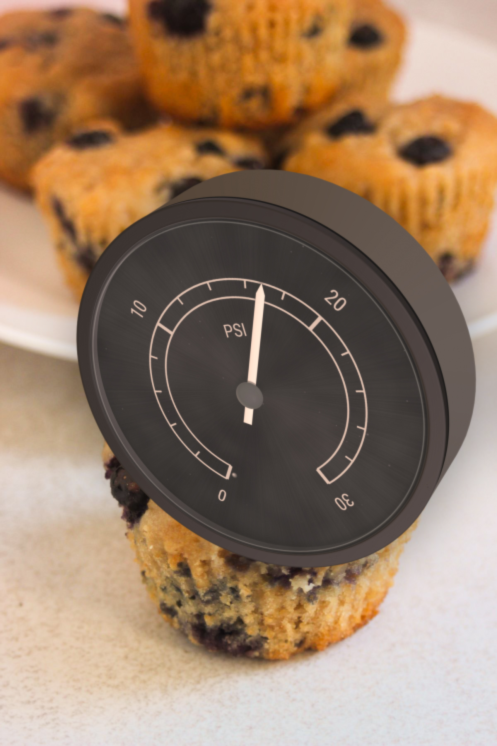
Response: 17psi
